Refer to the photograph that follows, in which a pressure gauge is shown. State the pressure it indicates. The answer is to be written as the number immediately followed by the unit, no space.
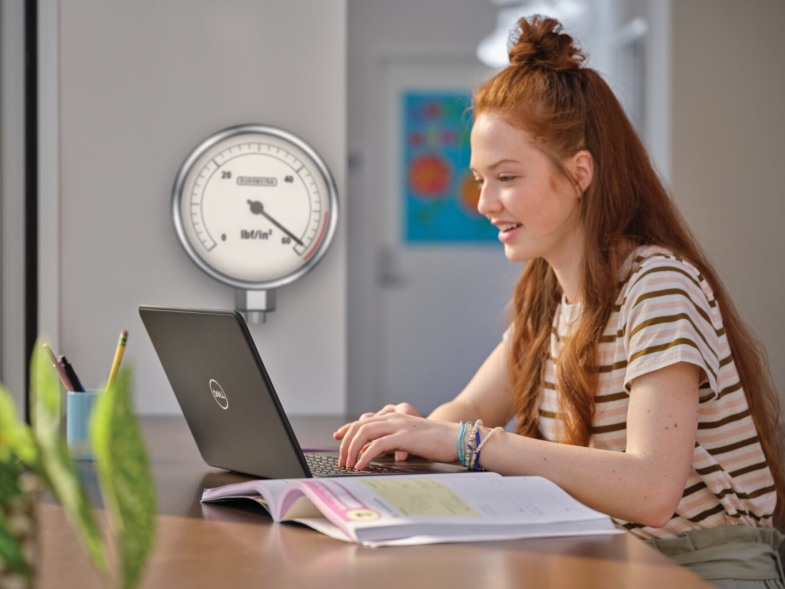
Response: 58psi
